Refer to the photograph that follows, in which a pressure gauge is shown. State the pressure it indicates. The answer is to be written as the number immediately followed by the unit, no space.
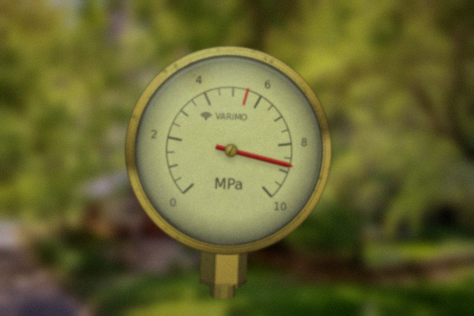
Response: 8.75MPa
